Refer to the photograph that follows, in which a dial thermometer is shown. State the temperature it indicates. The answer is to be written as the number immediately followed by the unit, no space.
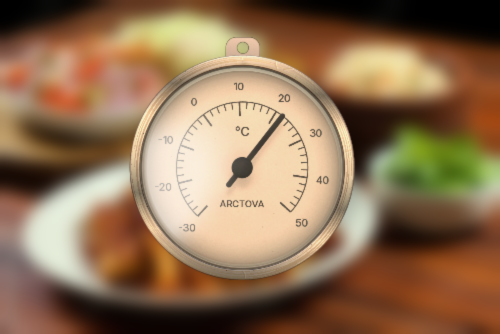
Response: 22°C
